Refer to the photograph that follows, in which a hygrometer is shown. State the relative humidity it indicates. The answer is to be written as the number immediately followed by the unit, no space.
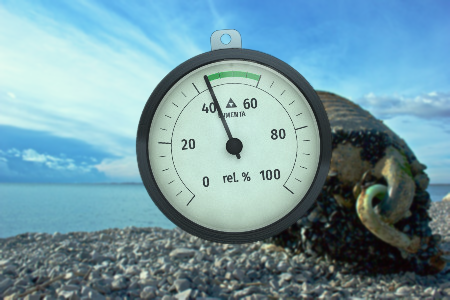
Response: 44%
